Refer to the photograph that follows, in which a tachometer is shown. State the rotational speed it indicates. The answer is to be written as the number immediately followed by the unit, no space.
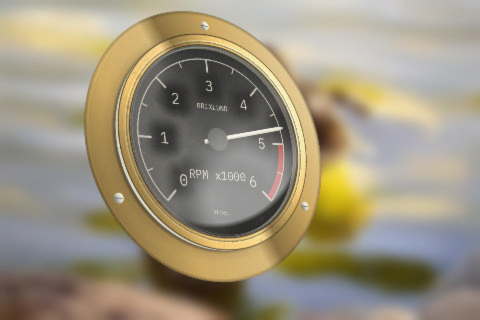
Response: 4750rpm
